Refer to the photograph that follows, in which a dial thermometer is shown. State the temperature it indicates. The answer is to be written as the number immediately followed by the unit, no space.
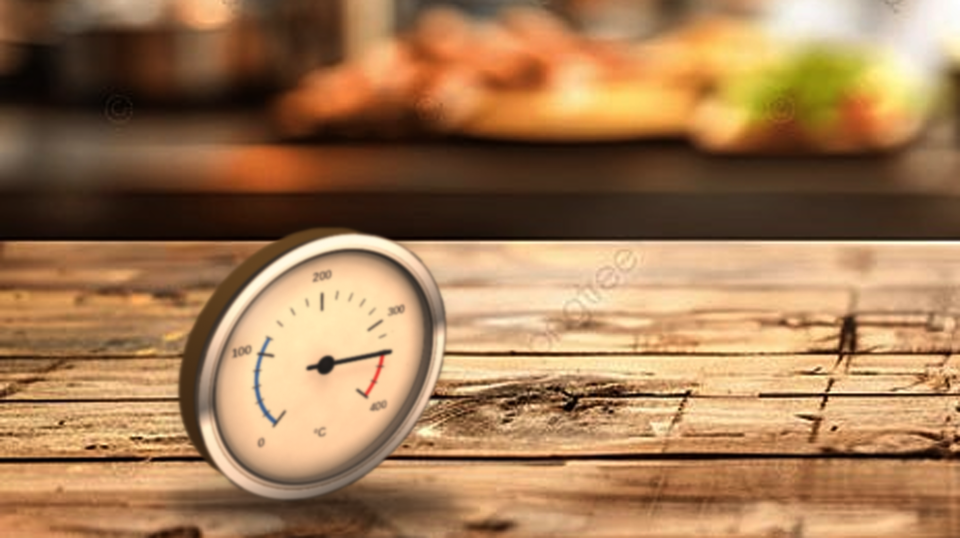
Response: 340°C
